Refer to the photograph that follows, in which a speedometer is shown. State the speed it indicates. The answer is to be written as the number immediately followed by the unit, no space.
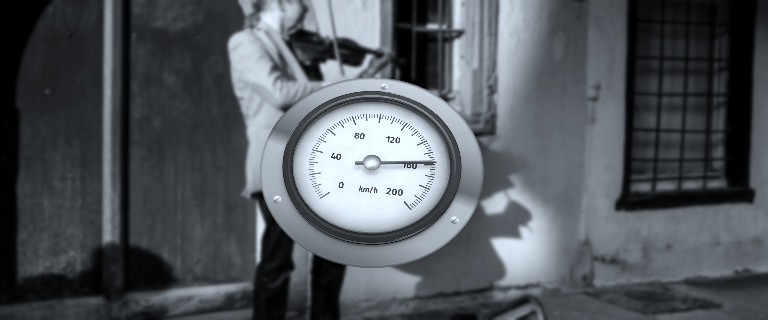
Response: 160km/h
